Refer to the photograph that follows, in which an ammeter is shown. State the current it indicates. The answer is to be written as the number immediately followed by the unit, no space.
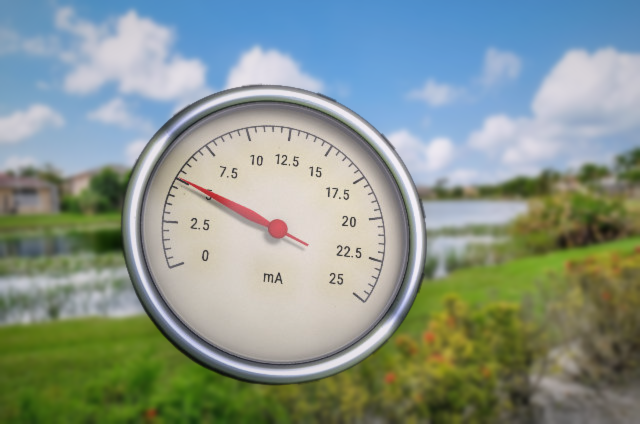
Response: 5mA
